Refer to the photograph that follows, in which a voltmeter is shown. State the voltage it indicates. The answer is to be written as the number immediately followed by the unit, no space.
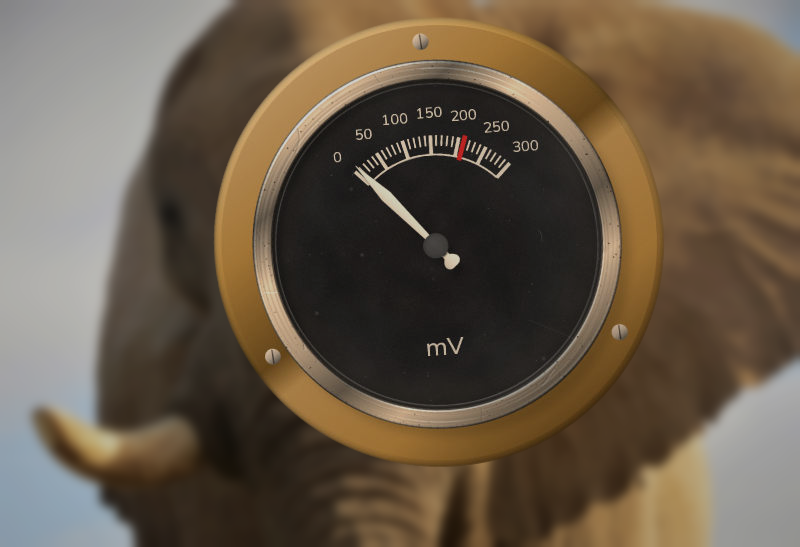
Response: 10mV
